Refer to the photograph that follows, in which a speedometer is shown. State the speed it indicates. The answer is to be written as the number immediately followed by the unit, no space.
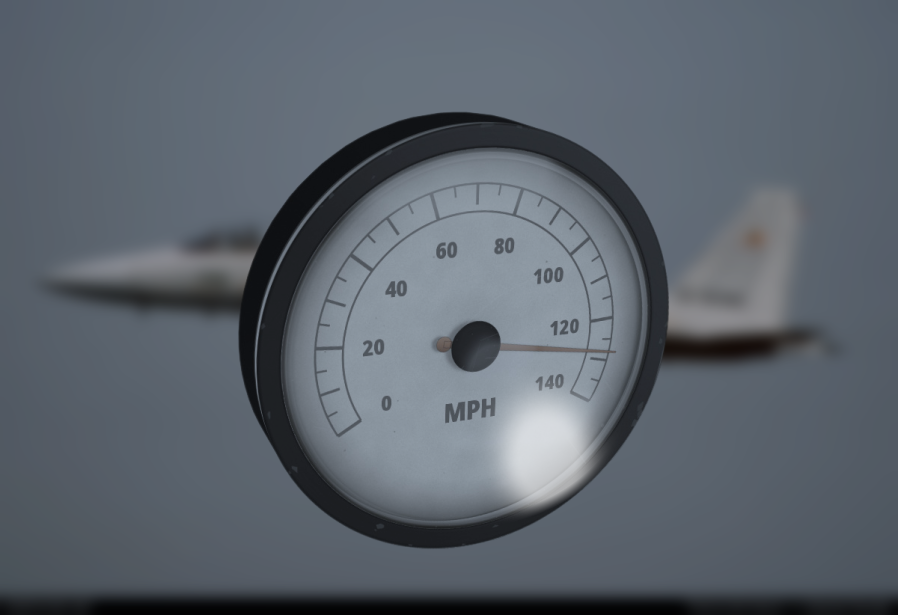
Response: 127.5mph
